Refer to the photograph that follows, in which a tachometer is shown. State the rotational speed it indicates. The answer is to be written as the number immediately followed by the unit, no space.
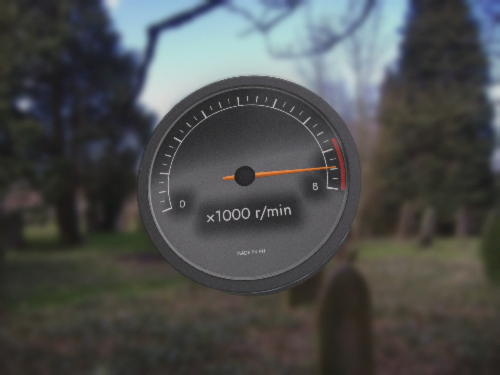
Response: 7500rpm
